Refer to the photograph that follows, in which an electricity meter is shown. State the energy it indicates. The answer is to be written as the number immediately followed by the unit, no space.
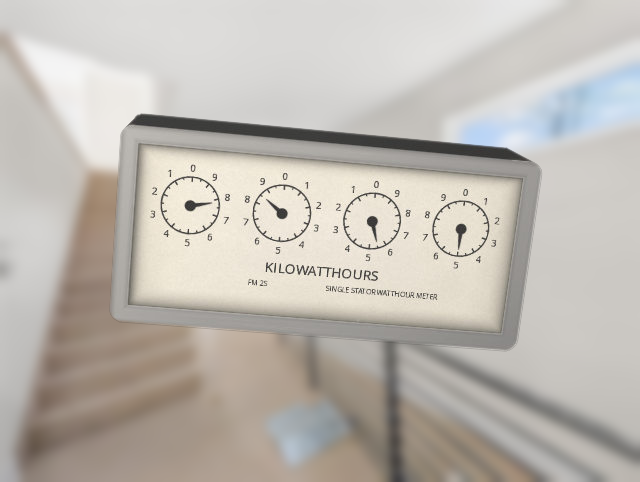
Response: 7855kWh
